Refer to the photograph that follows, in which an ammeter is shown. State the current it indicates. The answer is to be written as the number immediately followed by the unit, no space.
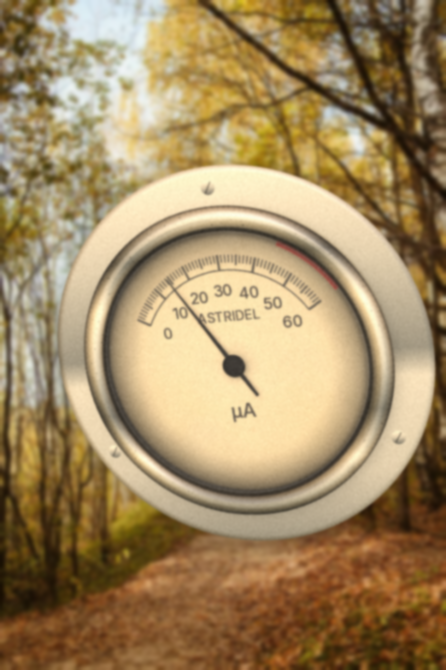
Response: 15µA
